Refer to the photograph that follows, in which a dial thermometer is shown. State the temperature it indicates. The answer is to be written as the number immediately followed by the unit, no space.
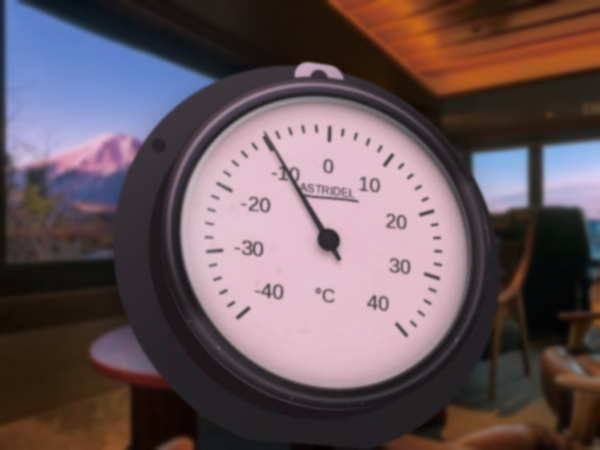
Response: -10°C
